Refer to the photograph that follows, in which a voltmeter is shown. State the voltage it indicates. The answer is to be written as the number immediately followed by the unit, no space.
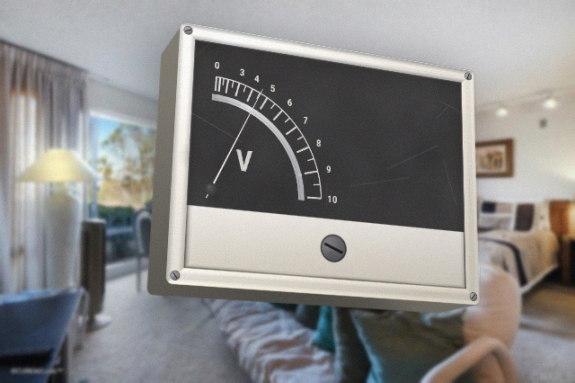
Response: 4.5V
